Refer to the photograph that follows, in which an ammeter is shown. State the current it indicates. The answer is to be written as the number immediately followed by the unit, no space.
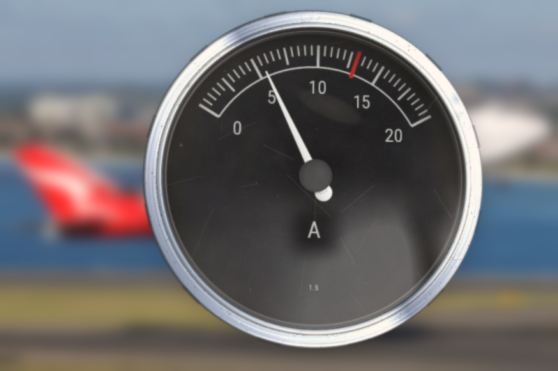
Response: 5.5A
